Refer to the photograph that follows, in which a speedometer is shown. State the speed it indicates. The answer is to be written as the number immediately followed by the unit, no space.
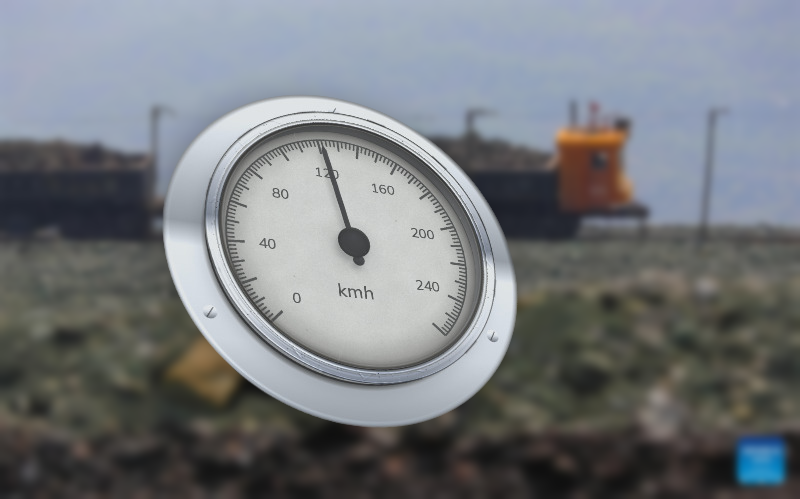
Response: 120km/h
